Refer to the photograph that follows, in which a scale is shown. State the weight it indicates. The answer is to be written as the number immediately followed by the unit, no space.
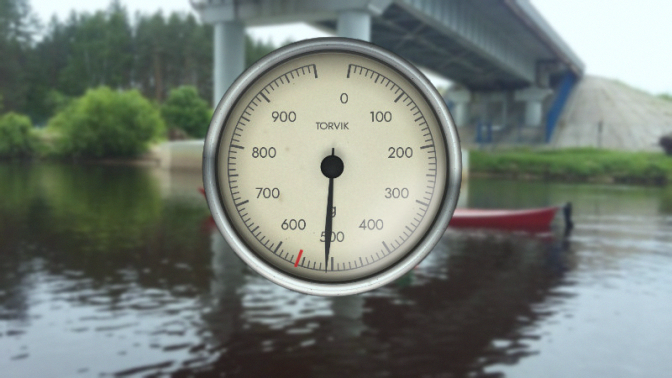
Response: 510g
